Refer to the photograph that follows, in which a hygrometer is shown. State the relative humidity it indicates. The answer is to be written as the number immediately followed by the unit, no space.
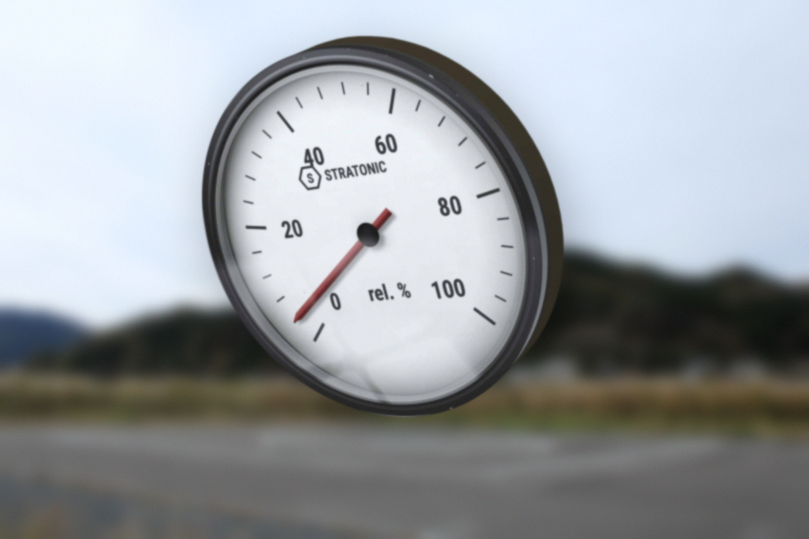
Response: 4%
